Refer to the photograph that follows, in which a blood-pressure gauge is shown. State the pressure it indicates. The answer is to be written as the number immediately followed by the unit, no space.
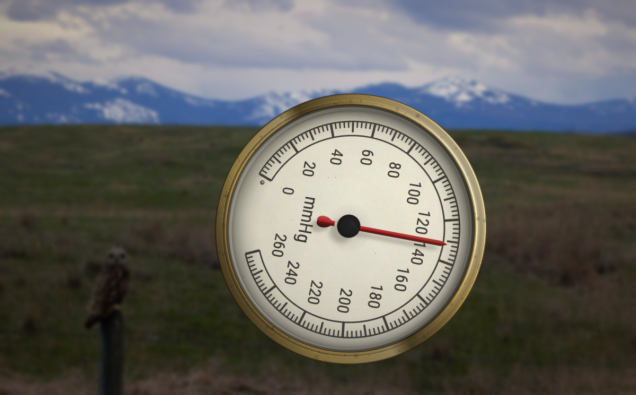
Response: 132mmHg
